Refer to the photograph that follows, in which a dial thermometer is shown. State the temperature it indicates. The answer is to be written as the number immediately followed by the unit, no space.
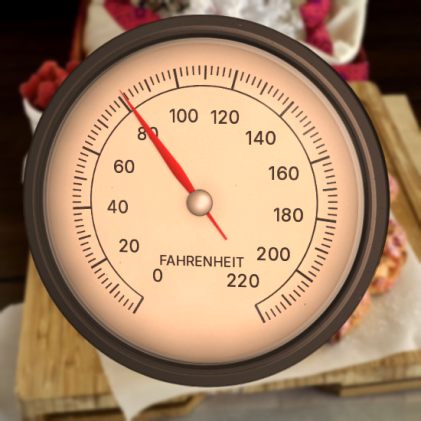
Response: 82°F
